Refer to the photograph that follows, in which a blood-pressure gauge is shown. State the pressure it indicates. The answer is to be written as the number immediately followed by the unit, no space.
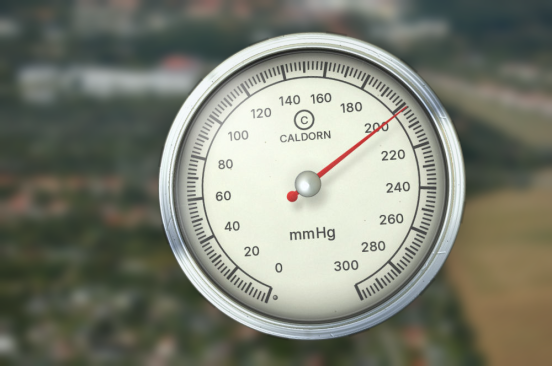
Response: 202mmHg
